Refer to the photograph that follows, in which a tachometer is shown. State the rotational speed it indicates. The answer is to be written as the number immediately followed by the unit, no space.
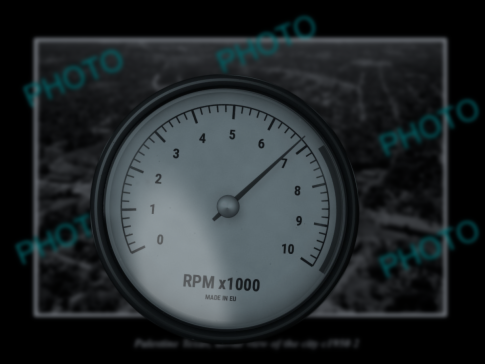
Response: 6800rpm
